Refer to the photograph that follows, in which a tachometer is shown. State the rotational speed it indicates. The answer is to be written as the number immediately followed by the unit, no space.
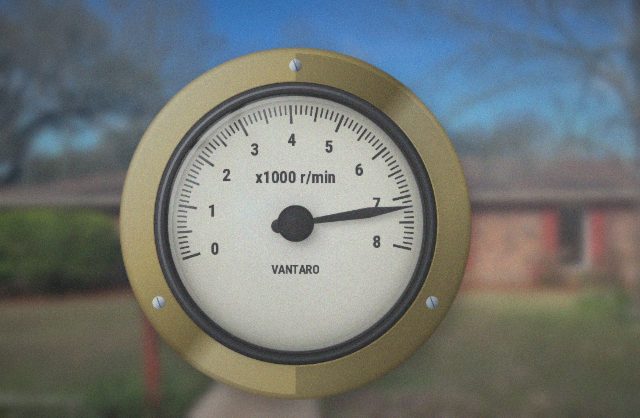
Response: 7200rpm
